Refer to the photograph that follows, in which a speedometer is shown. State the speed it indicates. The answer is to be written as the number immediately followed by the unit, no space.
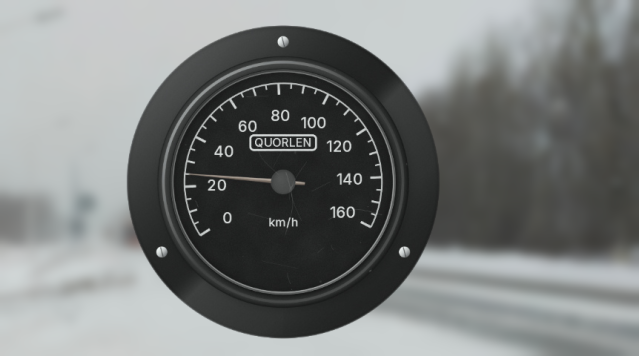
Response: 25km/h
